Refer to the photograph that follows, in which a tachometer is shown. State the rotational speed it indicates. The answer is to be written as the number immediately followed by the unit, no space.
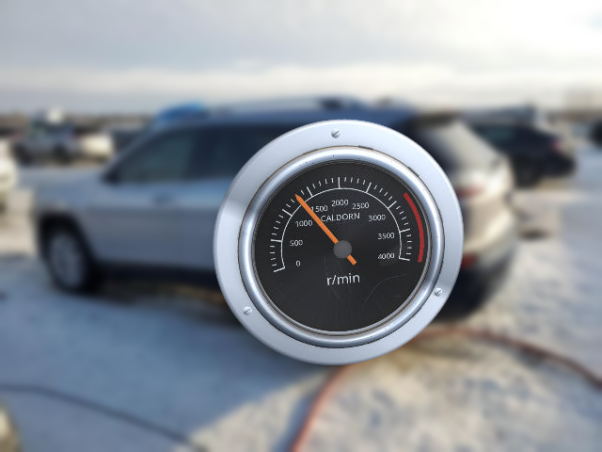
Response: 1300rpm
